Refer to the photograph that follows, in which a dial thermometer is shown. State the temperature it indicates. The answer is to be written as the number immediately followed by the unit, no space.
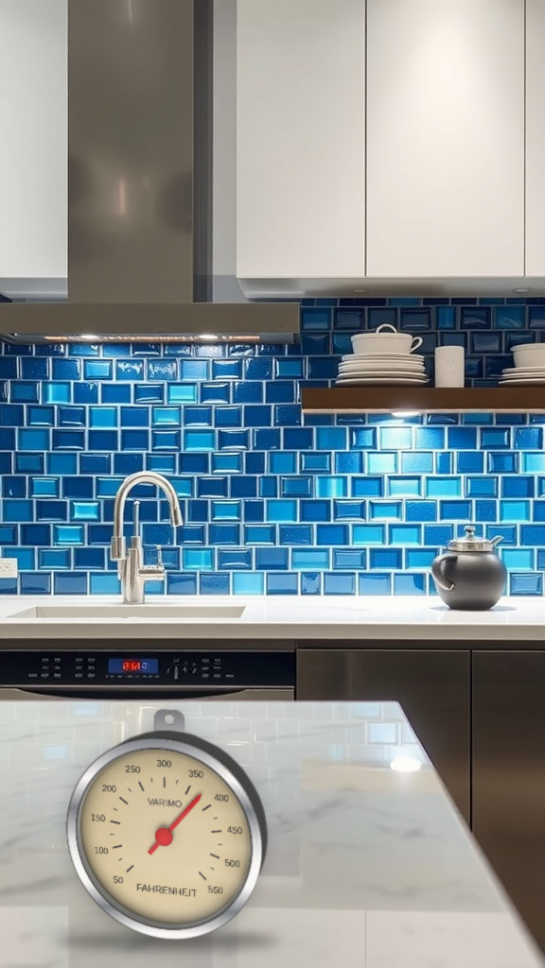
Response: 375°F
